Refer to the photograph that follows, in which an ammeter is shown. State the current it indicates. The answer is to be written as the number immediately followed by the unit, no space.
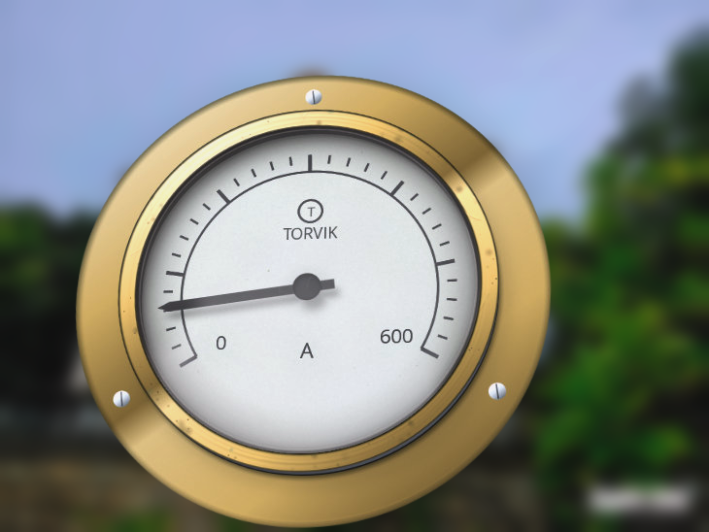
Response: 60A
